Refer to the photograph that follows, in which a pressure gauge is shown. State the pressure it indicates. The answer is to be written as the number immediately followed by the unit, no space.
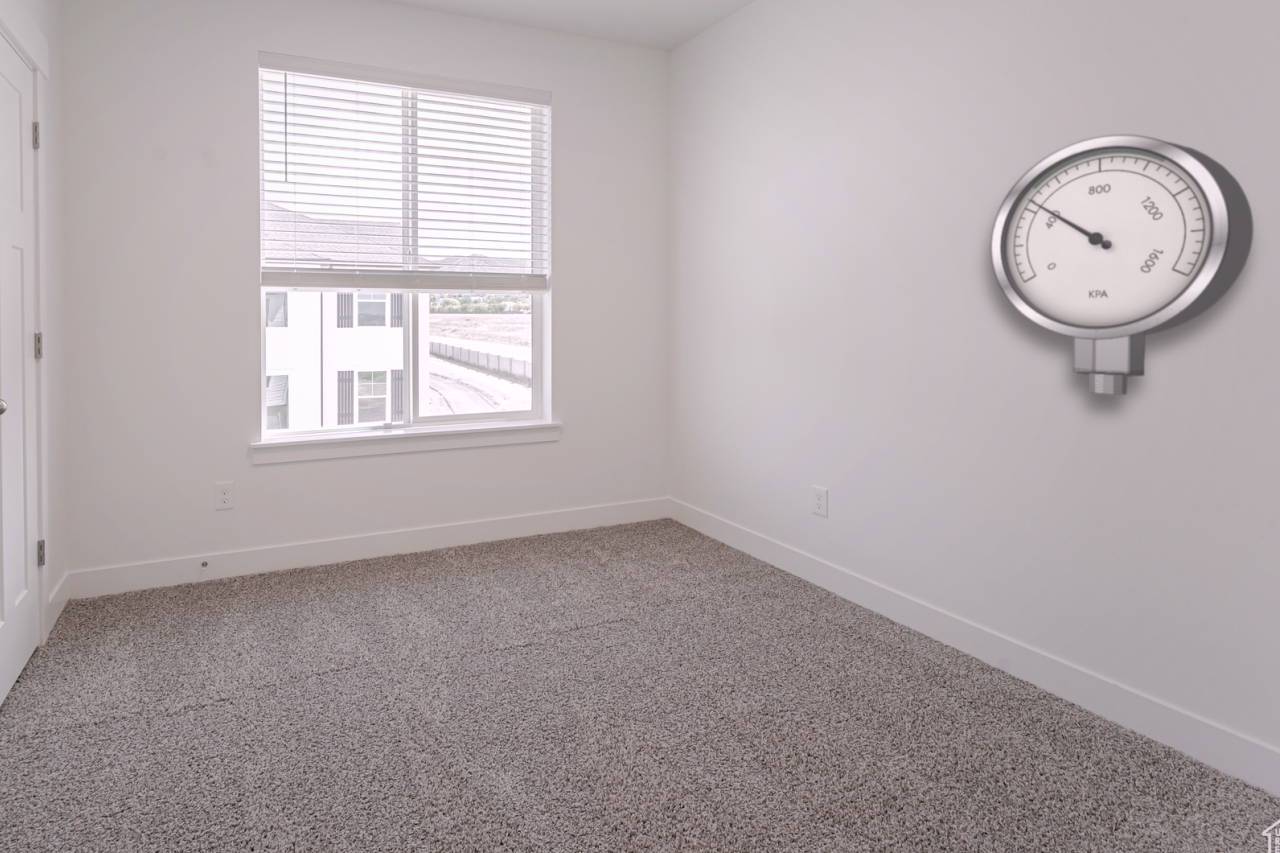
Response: 450kPa
